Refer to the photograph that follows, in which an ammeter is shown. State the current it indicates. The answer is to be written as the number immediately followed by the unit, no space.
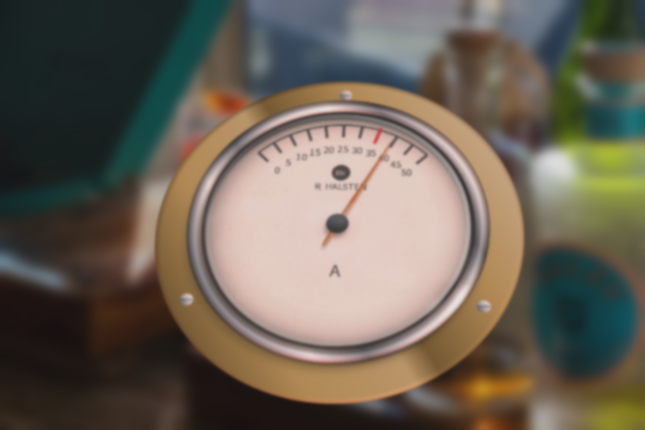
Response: 40A
